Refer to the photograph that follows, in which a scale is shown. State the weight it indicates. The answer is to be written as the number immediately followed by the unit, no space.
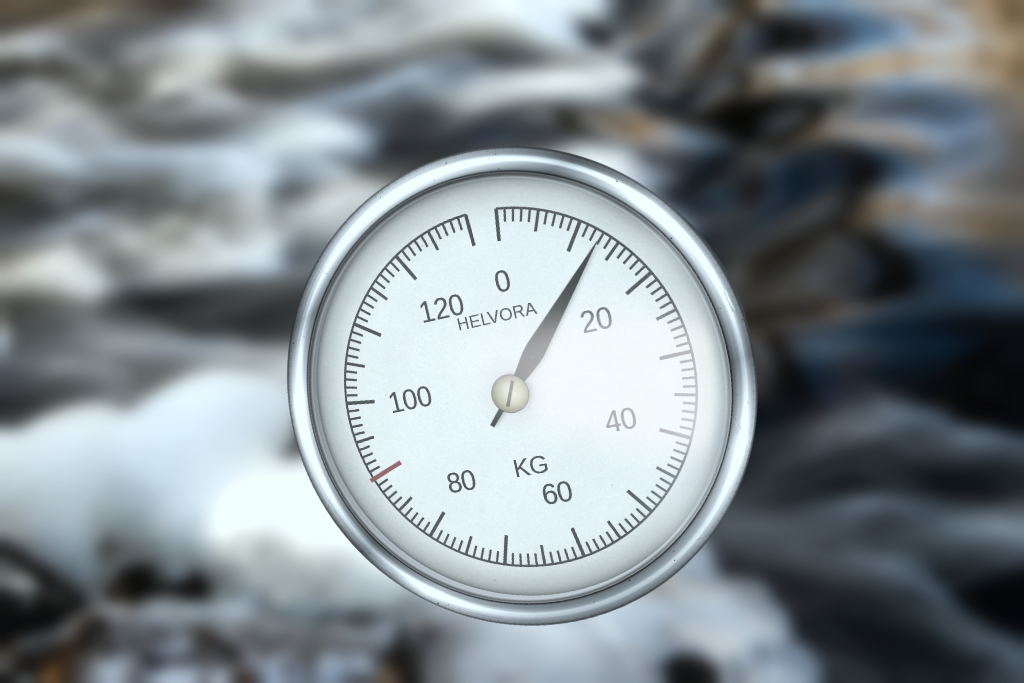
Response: 13kg
